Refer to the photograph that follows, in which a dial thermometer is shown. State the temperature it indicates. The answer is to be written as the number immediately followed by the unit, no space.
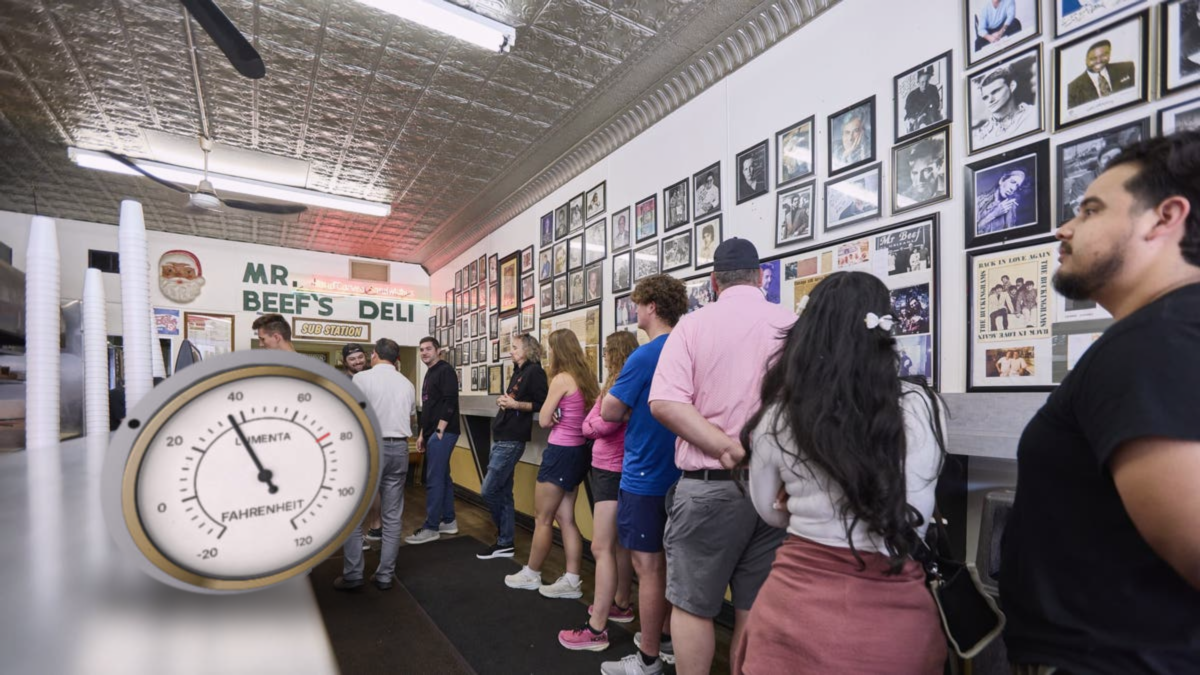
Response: 36°F
